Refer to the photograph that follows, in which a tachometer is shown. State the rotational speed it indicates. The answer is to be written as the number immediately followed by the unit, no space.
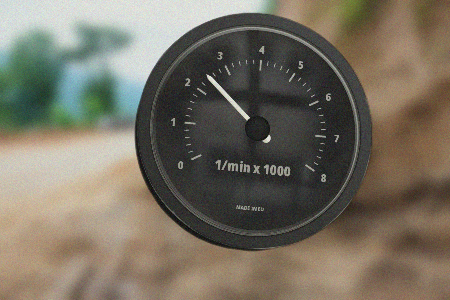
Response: 2400rpm
